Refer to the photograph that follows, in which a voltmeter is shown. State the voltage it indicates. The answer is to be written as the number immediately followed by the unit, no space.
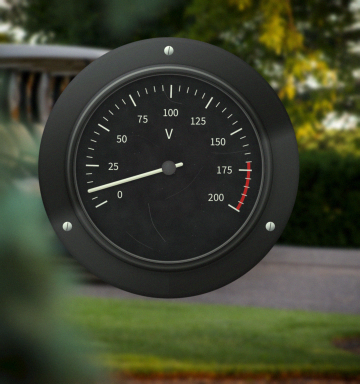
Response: 10V
